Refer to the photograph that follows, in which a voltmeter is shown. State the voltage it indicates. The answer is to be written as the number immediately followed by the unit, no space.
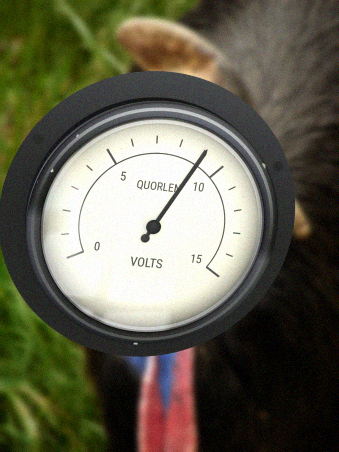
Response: 9V
